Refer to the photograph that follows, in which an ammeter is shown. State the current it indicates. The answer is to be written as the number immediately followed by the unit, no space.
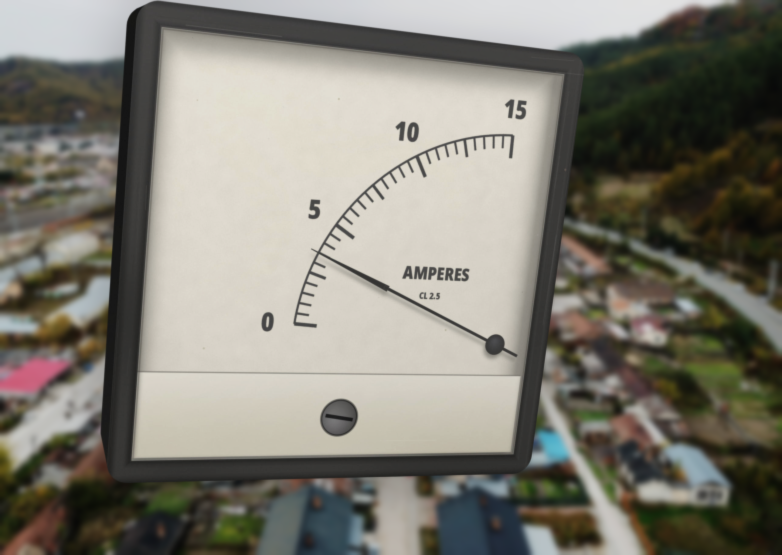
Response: 3.5A
